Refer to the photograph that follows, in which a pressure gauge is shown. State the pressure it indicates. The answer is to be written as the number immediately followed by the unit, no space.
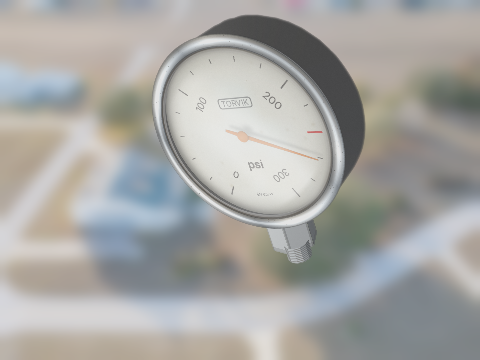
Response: 260psi
